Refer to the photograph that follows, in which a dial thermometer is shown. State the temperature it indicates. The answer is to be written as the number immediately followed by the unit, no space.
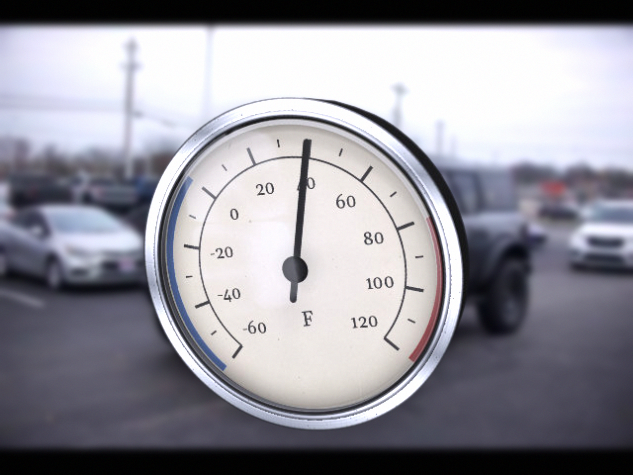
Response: 40°F
